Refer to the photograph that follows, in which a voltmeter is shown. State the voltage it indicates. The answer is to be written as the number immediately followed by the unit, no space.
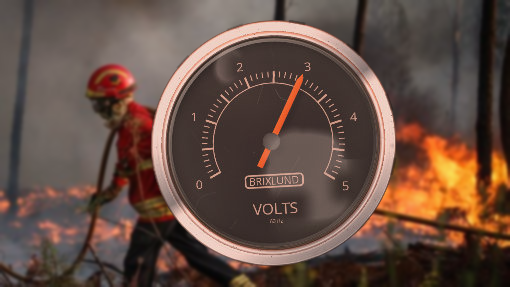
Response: 3V
